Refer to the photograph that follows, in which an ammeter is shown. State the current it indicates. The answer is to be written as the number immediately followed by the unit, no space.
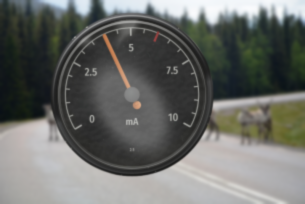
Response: 4mA
